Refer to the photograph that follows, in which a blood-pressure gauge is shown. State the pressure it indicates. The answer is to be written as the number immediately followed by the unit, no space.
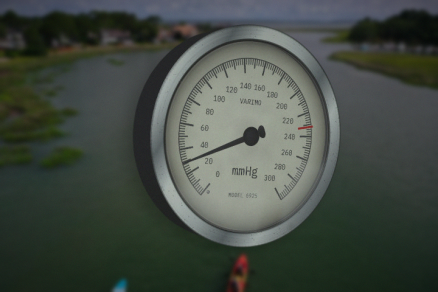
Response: 30mmHg
